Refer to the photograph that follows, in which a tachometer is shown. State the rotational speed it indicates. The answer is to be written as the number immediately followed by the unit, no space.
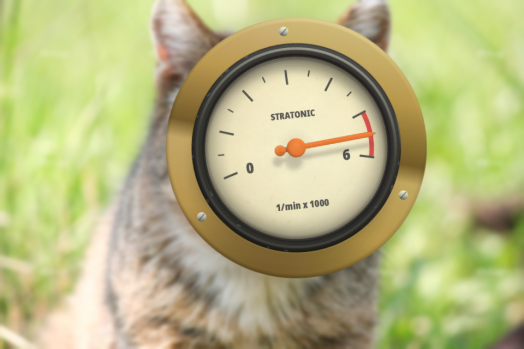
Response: 5500rpm
